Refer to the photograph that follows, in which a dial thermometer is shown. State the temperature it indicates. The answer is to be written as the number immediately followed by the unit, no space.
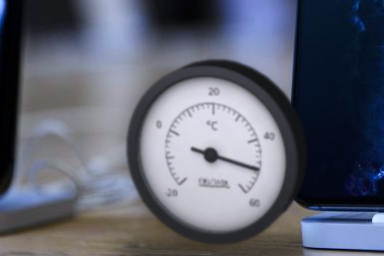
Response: 50°C
